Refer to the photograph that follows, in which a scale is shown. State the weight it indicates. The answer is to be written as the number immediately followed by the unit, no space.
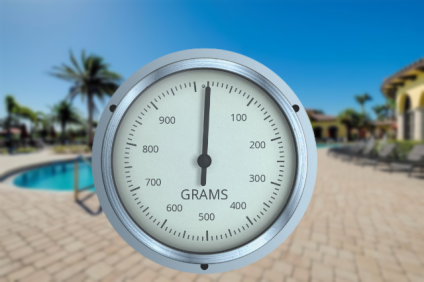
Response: 0g
